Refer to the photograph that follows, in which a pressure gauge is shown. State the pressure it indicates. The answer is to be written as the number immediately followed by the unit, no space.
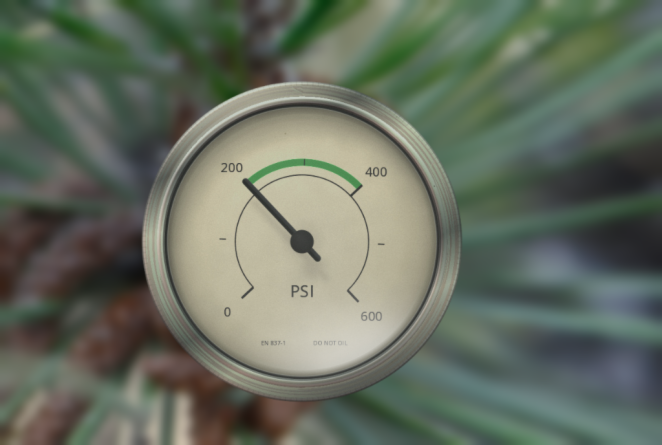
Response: 200psi
